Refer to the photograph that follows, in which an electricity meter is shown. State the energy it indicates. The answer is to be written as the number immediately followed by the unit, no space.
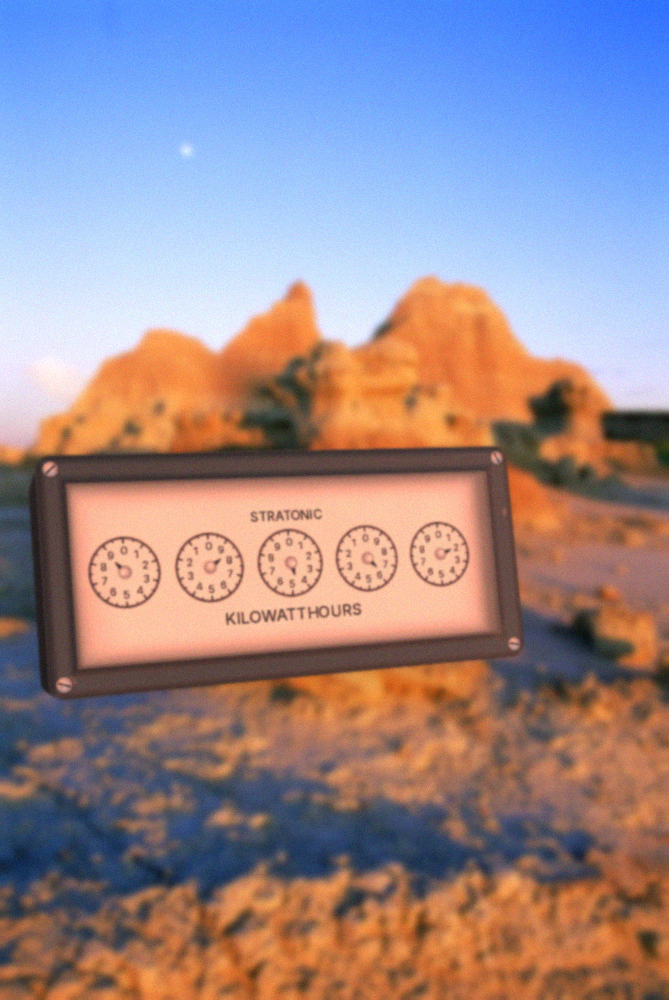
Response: 88462kWh
